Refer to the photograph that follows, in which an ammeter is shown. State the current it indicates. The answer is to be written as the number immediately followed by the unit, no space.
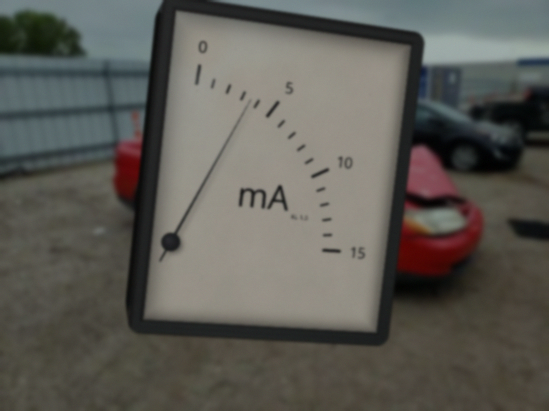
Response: 3.5mA
